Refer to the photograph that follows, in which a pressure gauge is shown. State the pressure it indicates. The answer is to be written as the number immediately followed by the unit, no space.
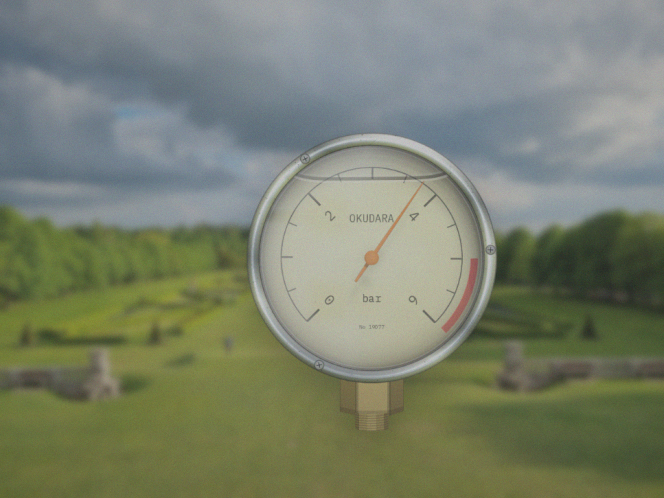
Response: 3.75bar
